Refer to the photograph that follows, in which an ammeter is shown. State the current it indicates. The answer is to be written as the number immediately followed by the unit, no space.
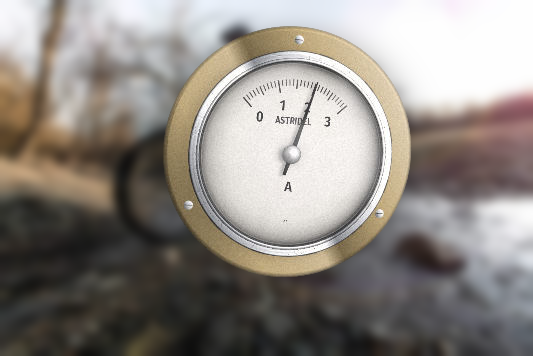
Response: 2A
